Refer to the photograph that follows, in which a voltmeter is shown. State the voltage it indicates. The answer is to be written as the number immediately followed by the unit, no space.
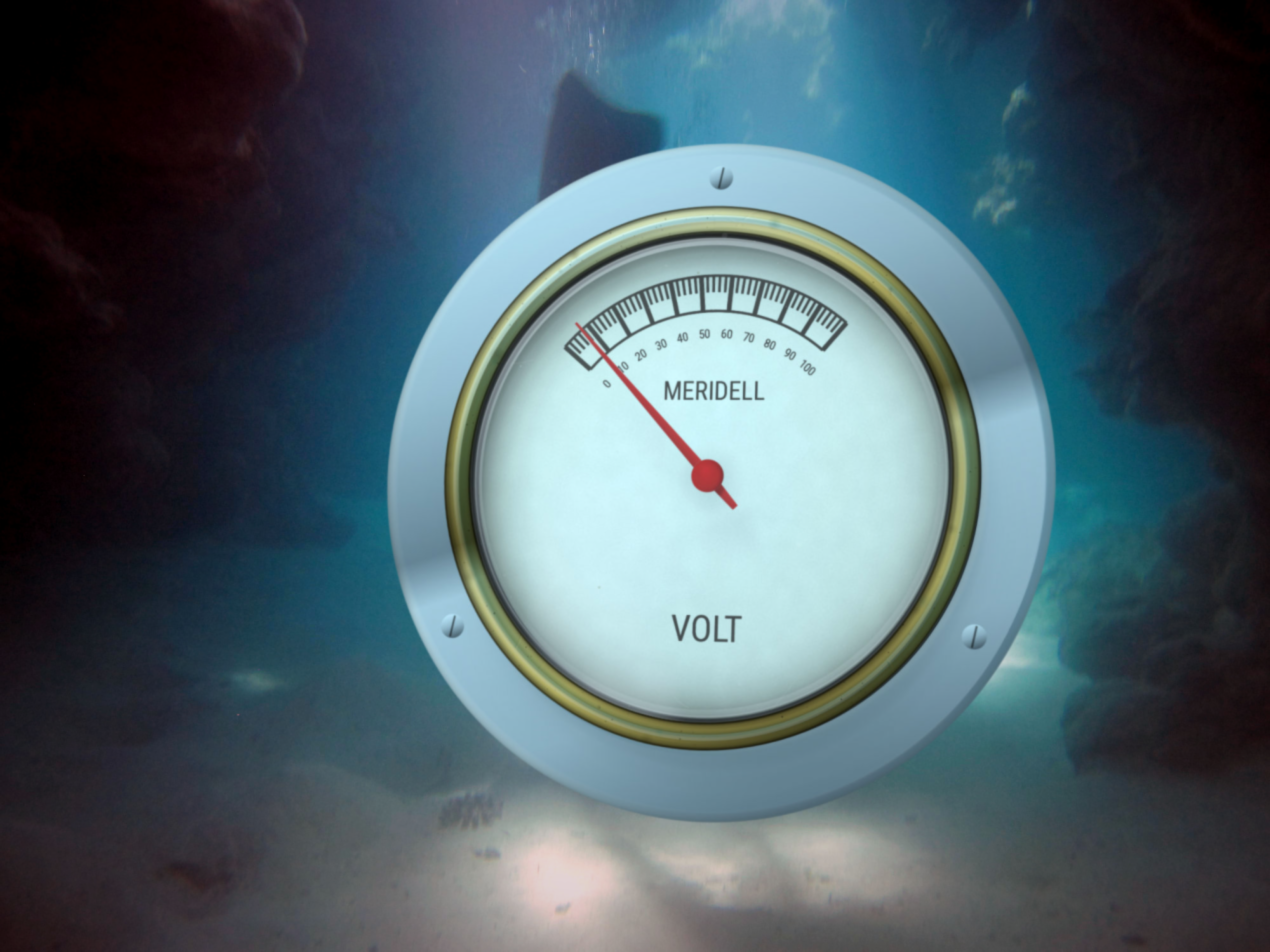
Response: 8V
